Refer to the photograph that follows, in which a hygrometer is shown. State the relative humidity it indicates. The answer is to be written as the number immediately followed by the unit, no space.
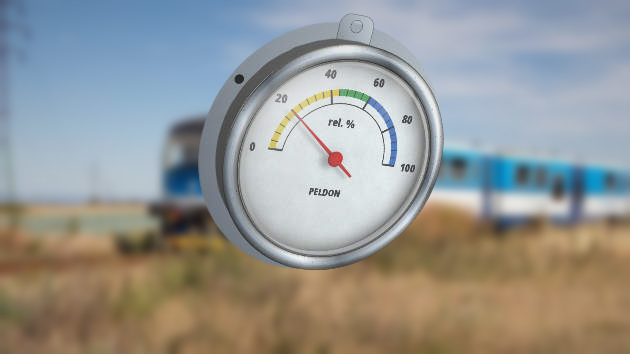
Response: 20%
